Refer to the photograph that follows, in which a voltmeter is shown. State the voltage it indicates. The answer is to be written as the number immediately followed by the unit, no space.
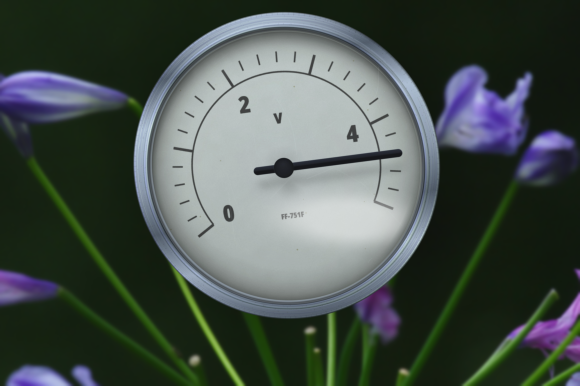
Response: 4.4V
